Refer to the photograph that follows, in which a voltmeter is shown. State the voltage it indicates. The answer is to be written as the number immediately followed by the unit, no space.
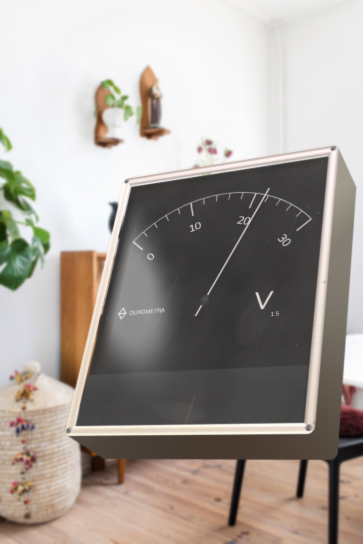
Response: 22V
